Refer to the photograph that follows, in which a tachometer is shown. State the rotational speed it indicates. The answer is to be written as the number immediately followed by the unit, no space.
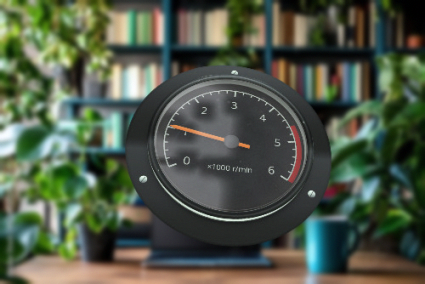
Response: 1000rpm
